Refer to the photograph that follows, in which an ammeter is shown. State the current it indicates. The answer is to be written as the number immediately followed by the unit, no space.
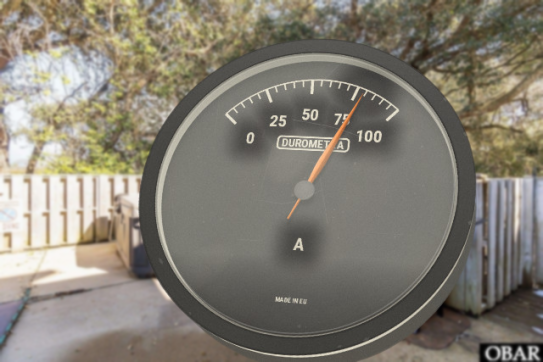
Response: 80A
